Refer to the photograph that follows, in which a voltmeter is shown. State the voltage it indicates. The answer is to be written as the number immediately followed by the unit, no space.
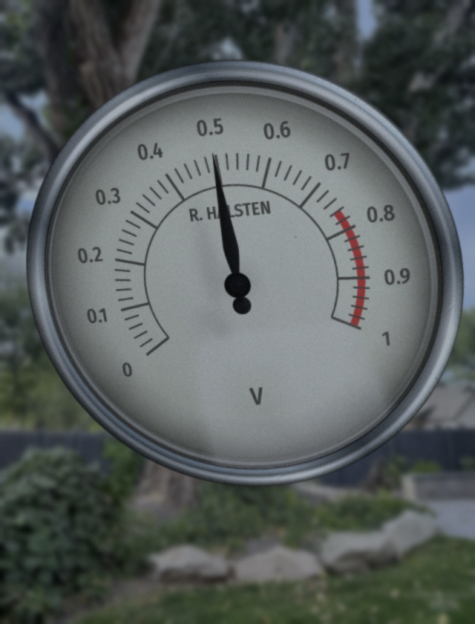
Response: 0.5V
